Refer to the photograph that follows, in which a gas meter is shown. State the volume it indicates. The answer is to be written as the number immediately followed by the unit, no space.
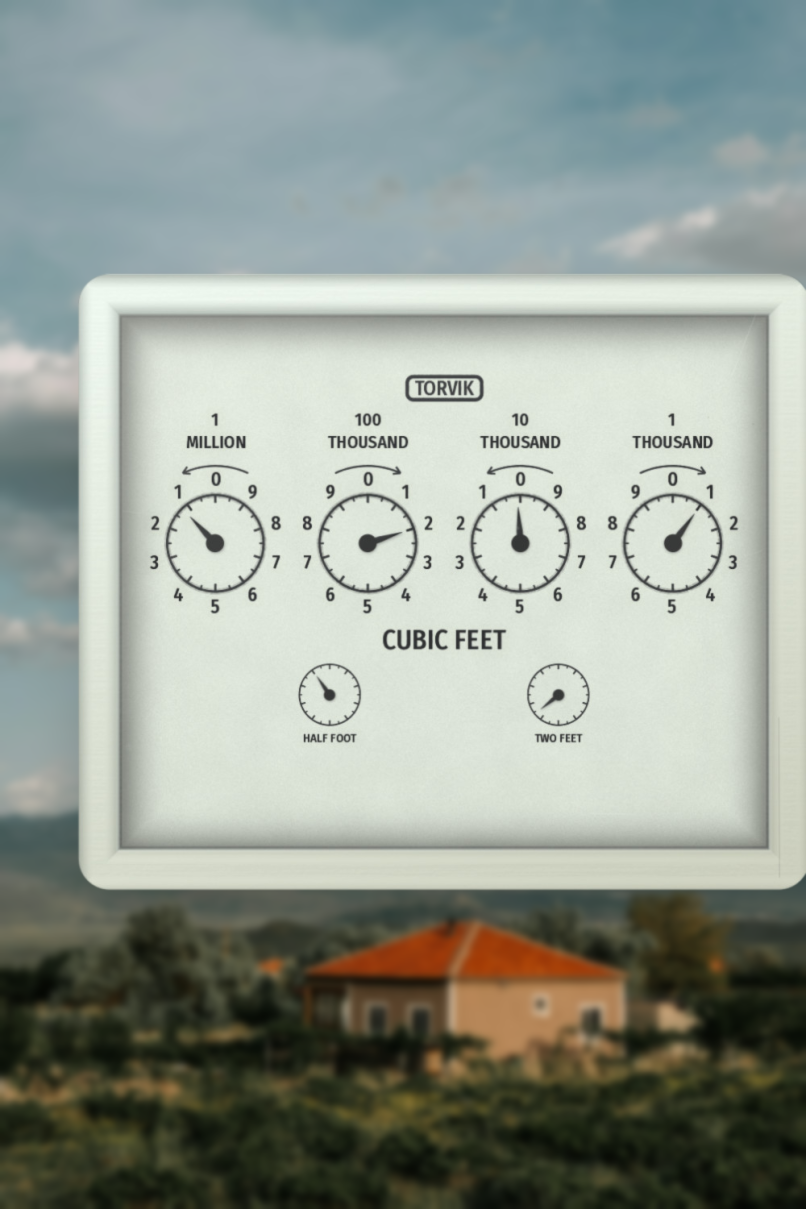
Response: 120100ft³
